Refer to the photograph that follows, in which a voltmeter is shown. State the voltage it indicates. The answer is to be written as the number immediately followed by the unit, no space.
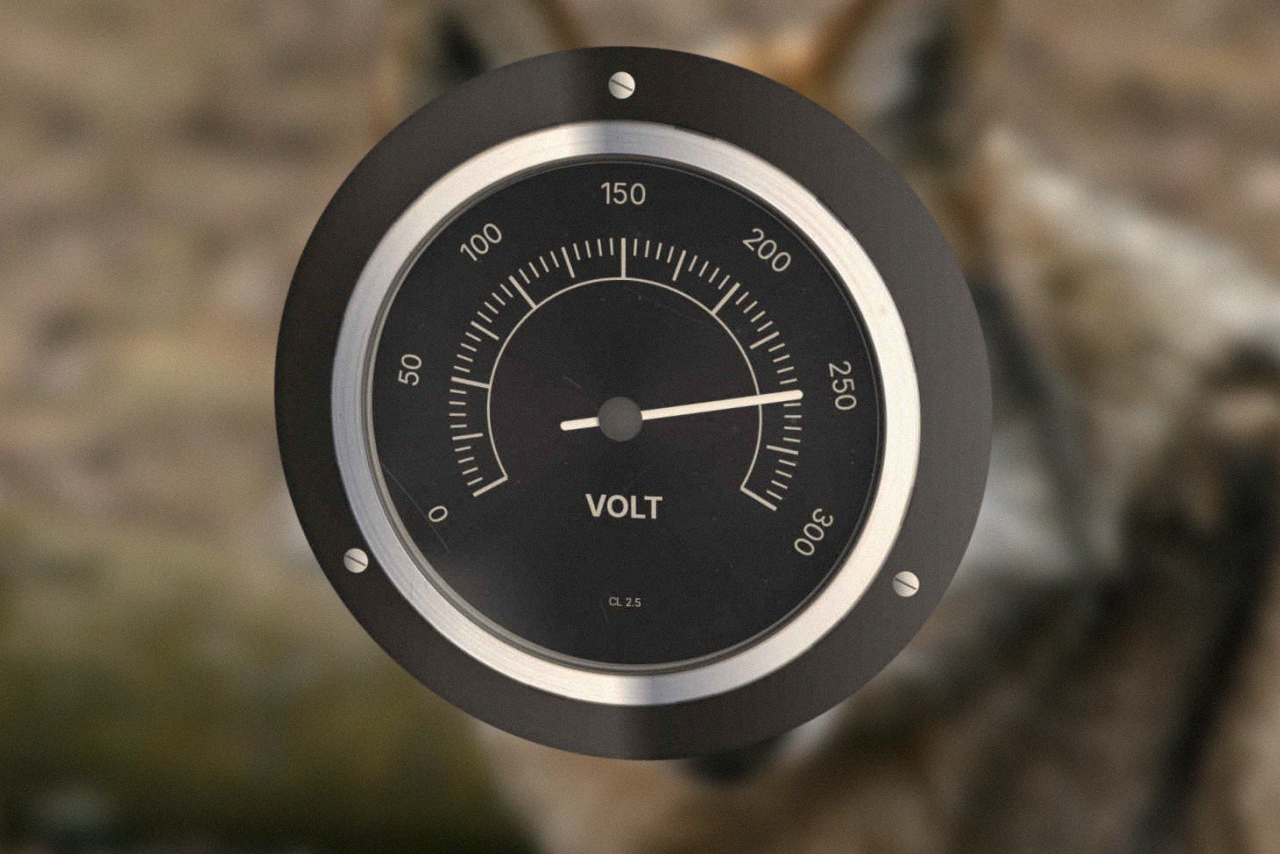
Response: 250V
